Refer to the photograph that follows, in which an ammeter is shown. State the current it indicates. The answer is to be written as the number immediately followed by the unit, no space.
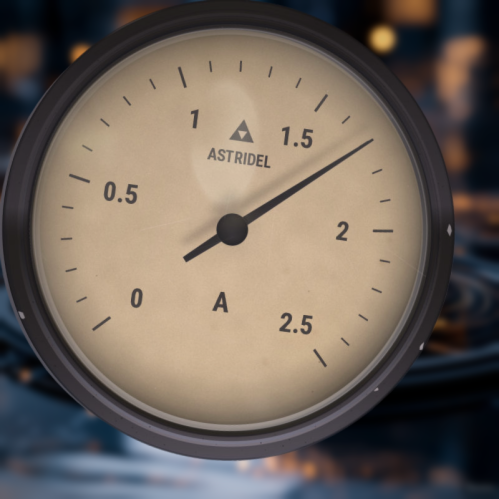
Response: 1.7A
